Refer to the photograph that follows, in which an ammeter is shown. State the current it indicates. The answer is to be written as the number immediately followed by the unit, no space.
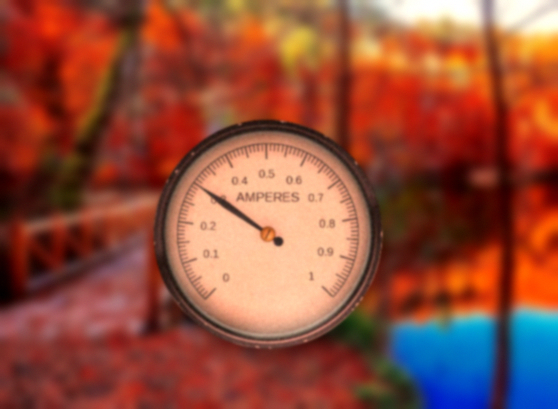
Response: 0.3A
